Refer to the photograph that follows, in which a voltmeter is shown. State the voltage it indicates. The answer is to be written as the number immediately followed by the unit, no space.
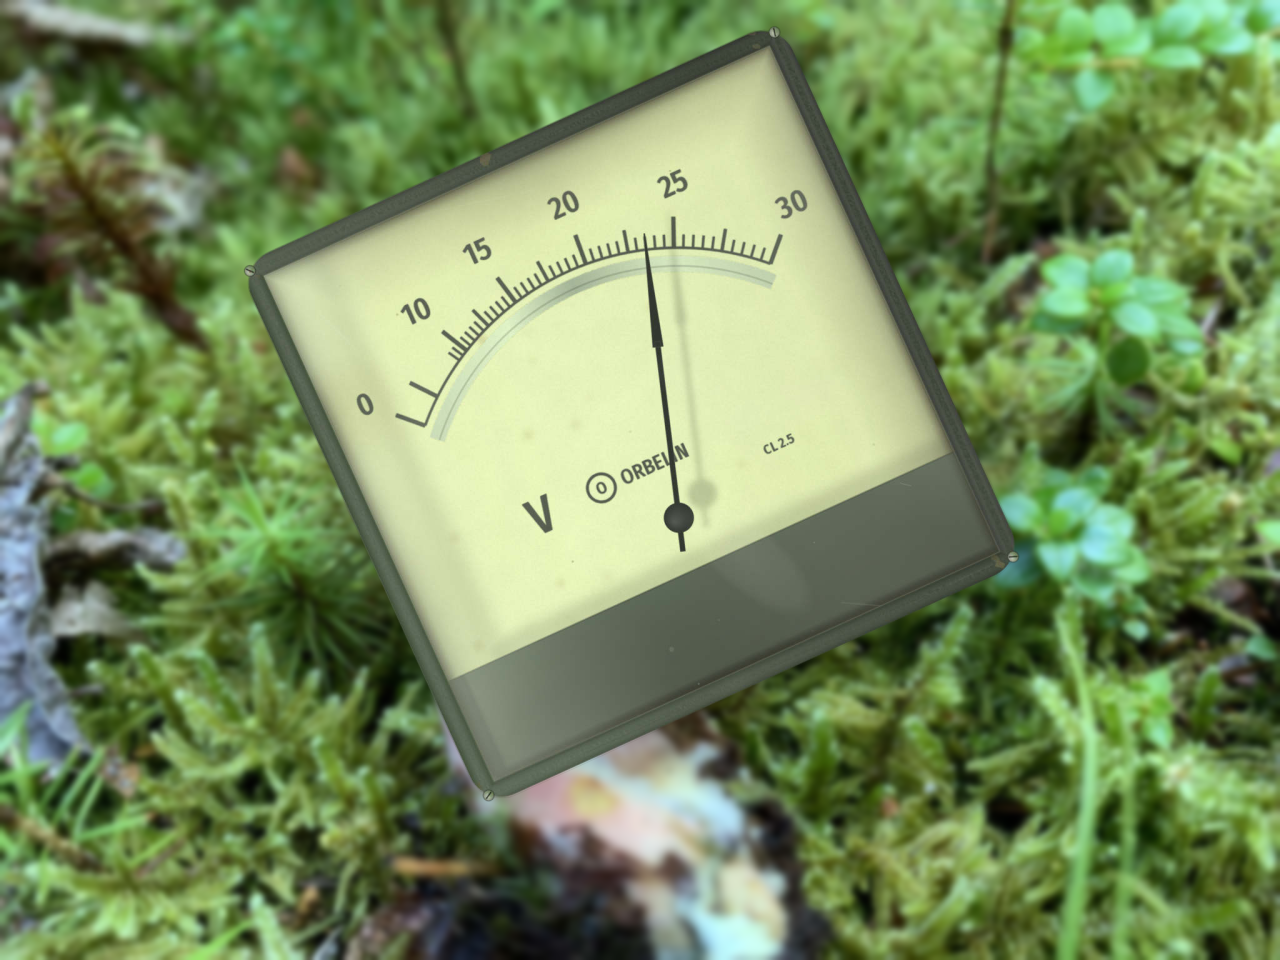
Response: 23.5V
